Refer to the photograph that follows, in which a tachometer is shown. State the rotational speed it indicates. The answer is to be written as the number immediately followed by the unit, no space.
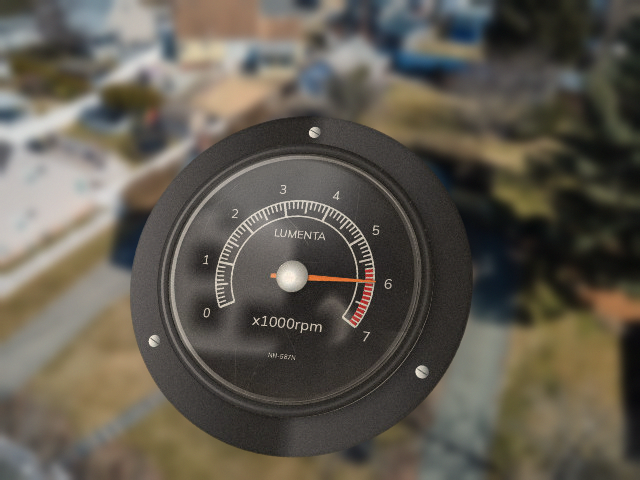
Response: 6000rpm
